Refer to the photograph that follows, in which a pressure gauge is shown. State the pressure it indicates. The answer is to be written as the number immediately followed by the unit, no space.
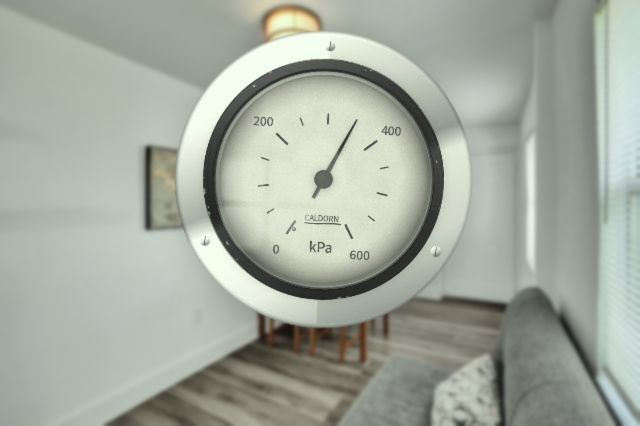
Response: 350kPa
